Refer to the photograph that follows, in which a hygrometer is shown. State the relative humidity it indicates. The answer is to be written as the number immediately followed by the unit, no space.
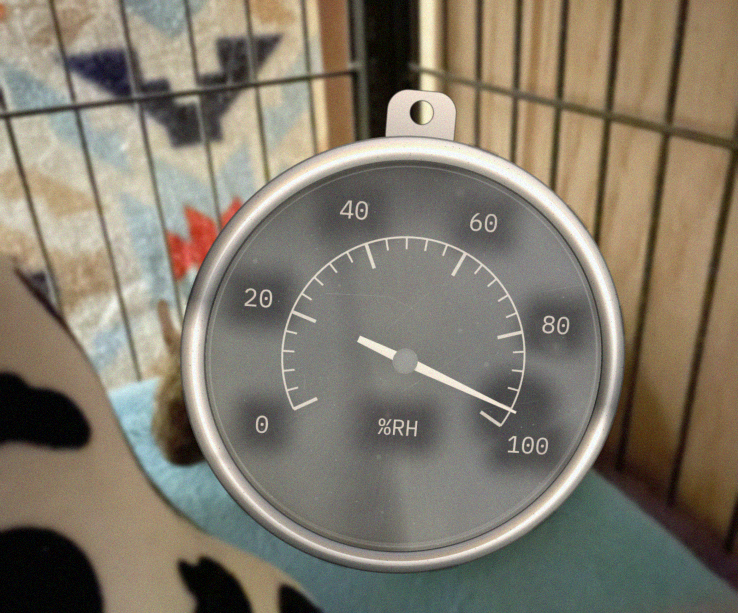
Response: 96%
